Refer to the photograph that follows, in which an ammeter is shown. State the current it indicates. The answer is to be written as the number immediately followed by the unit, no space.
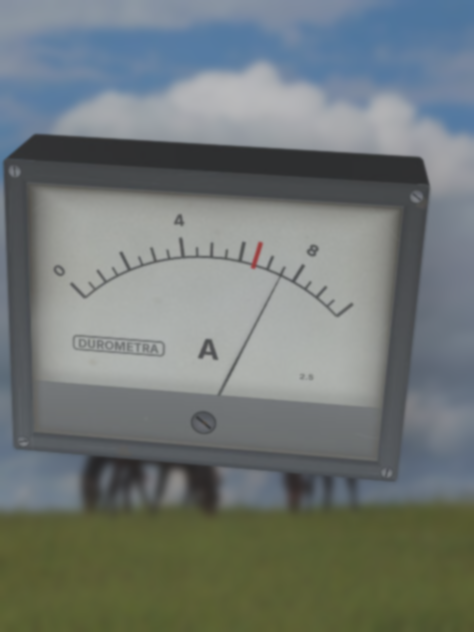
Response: 7.5A
